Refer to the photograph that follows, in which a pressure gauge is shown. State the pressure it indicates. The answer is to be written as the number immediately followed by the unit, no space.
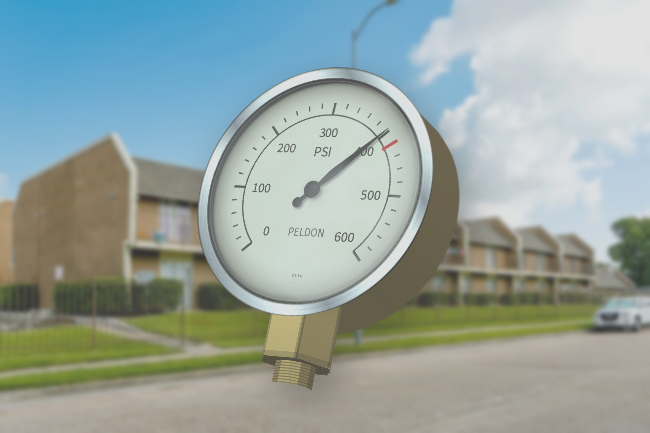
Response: 400psi
